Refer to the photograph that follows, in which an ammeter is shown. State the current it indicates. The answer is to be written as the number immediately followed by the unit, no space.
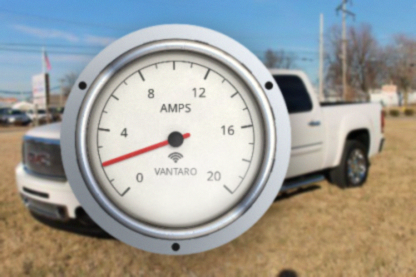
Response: 2A
